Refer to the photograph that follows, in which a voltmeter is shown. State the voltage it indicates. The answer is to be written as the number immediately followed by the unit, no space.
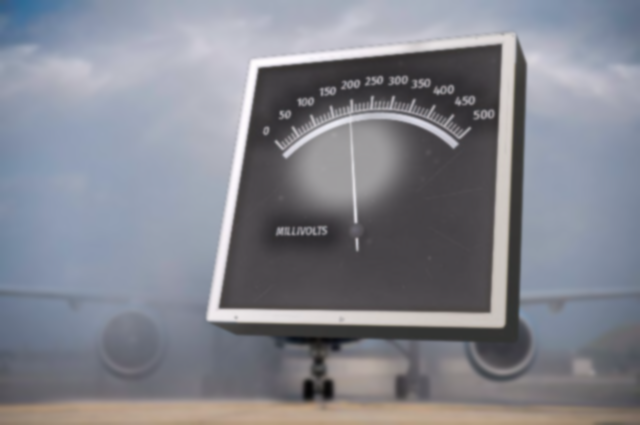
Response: 200mV
